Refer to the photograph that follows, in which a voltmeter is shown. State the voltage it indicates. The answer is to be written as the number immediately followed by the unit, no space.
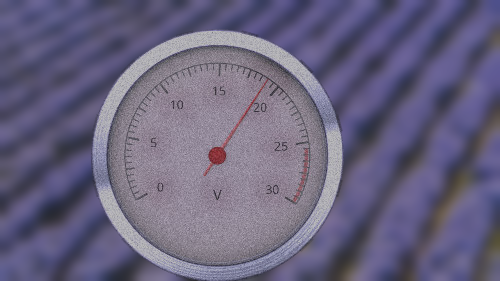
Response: 19V
